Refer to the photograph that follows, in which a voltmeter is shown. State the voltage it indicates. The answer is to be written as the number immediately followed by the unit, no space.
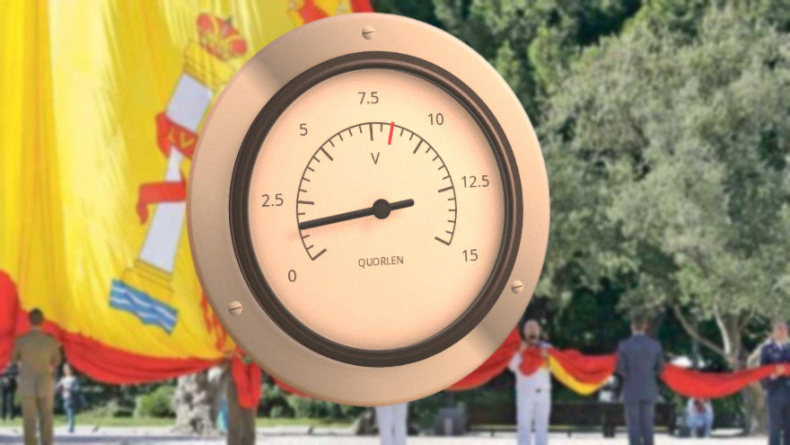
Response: 1.5V
